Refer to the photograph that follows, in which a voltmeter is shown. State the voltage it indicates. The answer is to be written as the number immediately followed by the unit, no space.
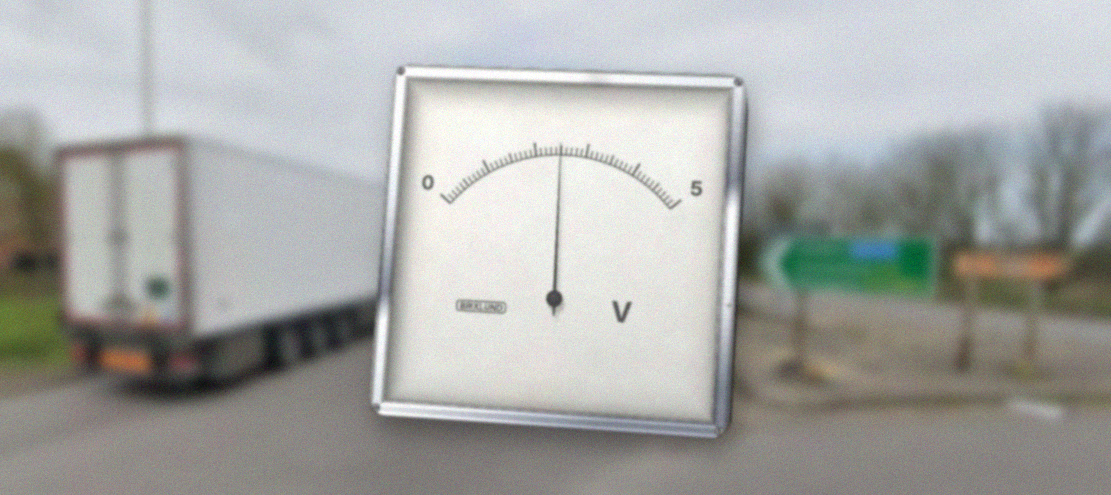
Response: 2.5V
